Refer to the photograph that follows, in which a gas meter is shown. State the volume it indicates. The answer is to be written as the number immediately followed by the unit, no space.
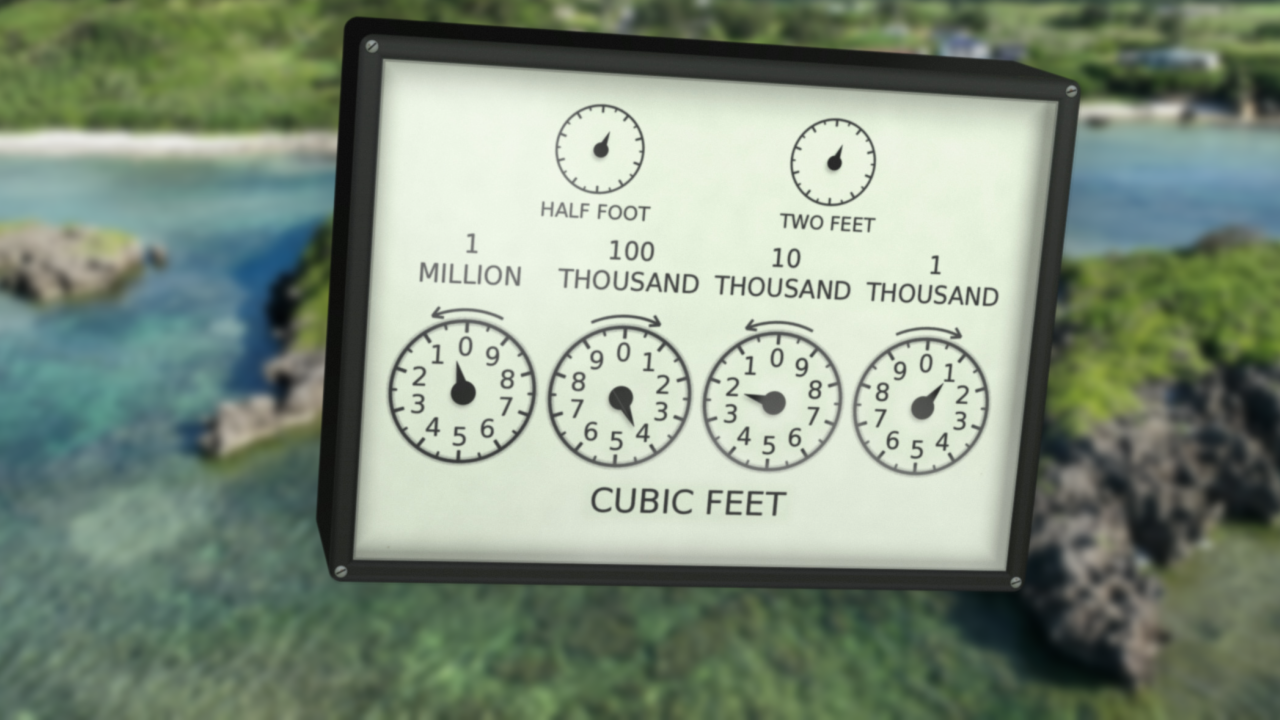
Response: 42100ft³
